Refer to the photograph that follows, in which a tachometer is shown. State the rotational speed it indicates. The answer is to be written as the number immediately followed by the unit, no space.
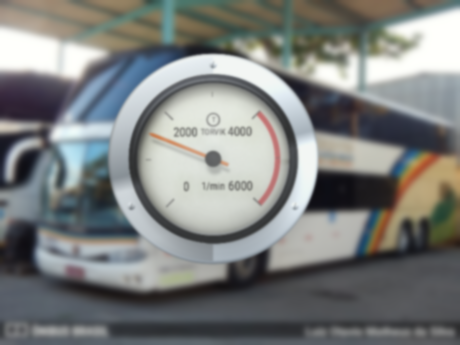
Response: 1500rpm
